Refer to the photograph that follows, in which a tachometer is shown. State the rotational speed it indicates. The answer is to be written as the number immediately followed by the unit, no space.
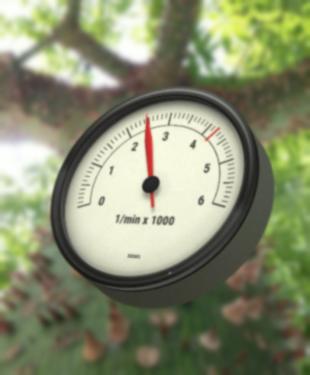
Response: 2500rpm
